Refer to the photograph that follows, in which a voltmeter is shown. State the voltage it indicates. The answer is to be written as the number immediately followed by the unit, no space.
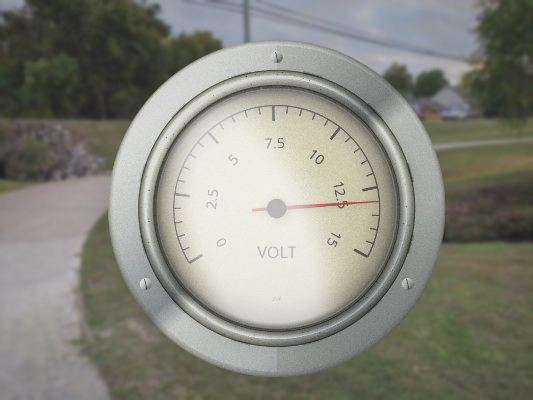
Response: 13V
